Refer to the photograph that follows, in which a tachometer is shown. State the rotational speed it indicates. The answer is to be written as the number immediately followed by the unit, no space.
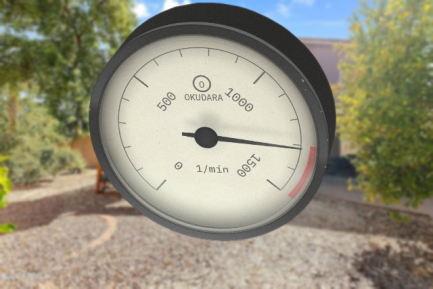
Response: 1300rpm
